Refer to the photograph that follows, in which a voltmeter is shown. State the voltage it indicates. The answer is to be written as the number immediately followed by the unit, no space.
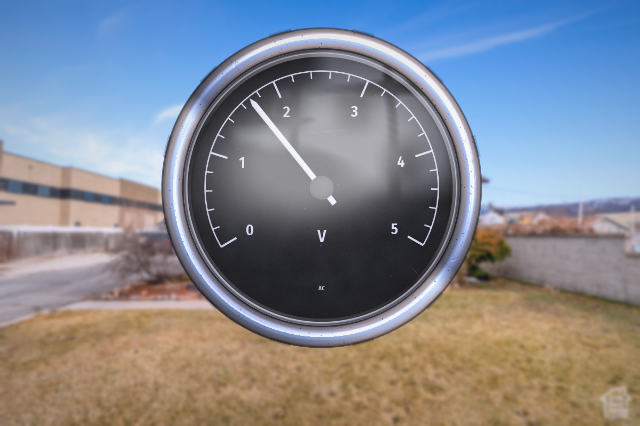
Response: 1.7V
